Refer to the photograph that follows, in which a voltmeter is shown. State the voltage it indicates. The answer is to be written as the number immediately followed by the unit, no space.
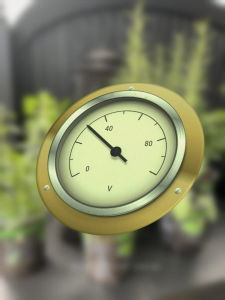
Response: 30V
